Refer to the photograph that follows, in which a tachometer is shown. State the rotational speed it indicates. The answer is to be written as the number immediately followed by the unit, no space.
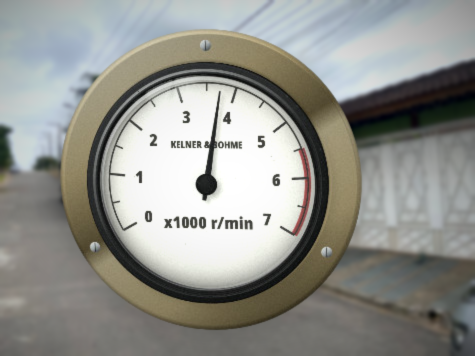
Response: 3750rpm
